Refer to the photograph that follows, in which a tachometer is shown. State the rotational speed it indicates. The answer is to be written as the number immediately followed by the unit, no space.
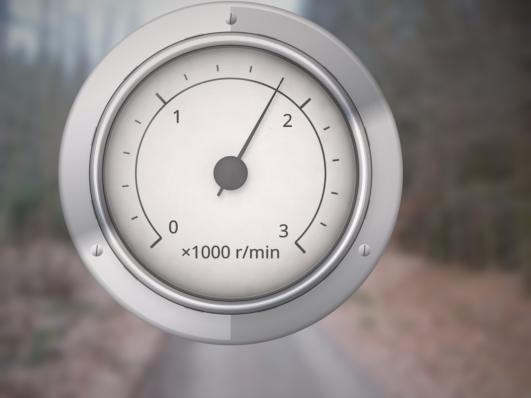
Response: 1800rpm
